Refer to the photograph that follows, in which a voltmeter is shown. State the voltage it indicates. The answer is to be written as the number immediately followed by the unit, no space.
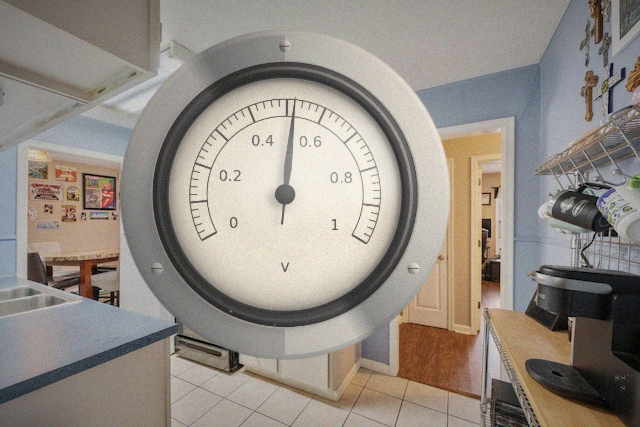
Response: 0.52V
